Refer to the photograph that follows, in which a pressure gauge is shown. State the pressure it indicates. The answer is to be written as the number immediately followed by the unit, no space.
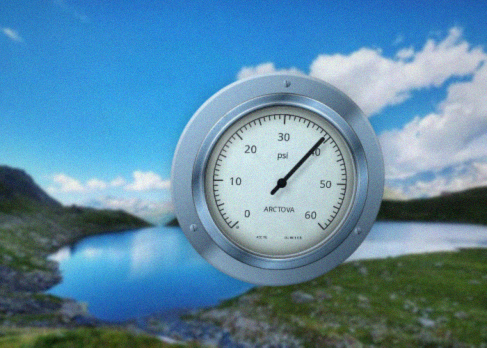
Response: 39psi
